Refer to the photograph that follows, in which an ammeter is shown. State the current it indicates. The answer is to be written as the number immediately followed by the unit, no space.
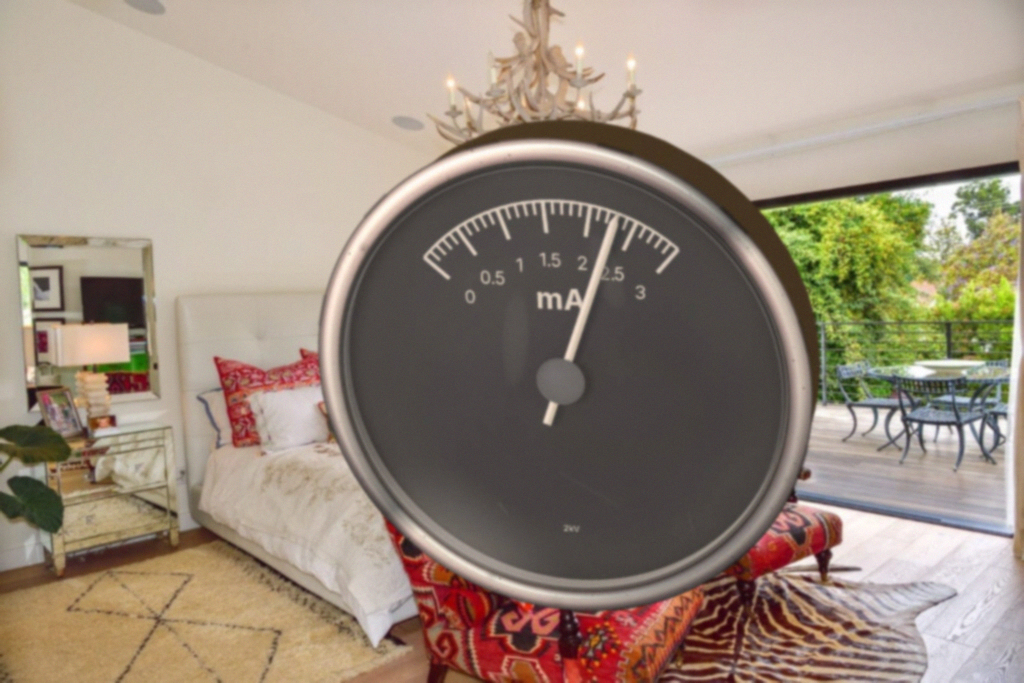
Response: 2.3mA
